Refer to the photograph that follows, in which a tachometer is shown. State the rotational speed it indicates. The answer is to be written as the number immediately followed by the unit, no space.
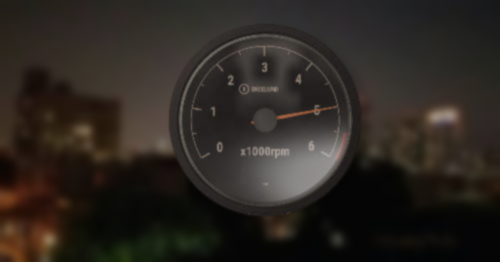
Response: 5000rpm
